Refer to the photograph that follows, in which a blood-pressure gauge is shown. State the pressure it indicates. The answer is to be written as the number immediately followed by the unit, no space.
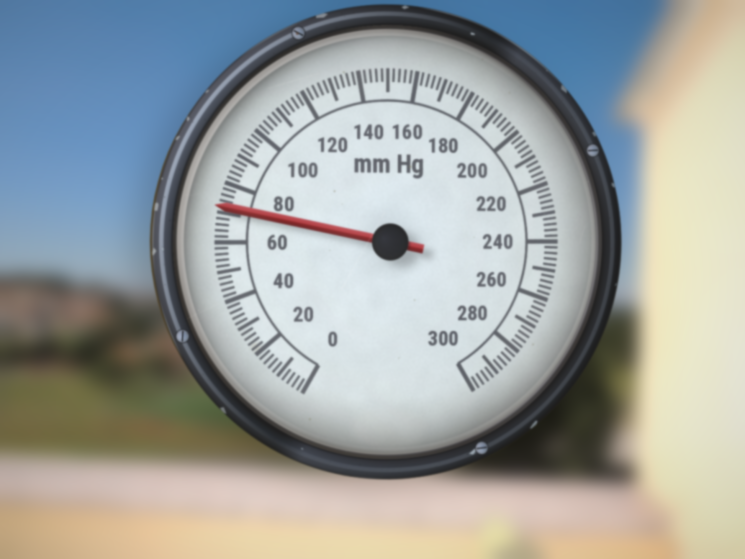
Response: 72mmHg
